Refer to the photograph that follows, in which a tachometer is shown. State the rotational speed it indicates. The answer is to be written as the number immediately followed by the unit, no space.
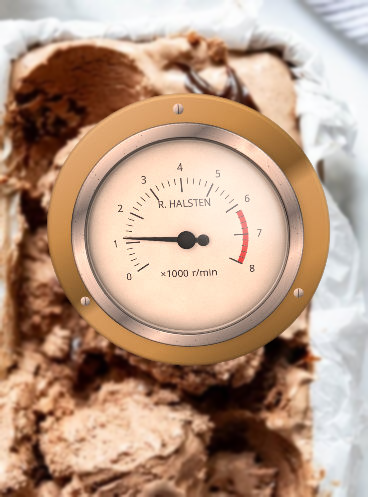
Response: 1200rpm
